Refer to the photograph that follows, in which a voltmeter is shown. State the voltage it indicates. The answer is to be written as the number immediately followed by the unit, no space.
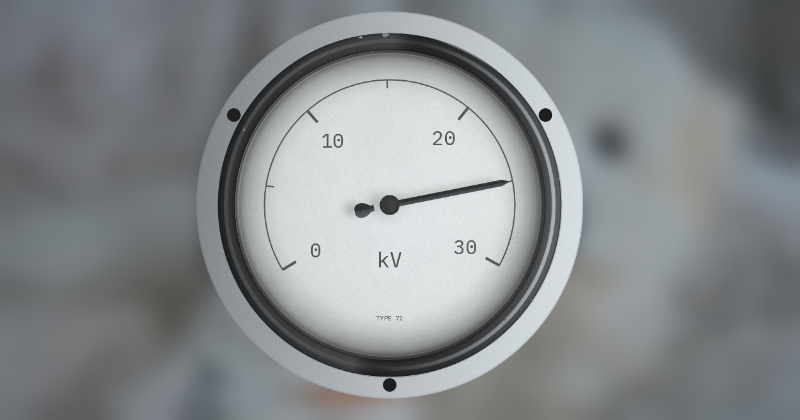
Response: 25kV
